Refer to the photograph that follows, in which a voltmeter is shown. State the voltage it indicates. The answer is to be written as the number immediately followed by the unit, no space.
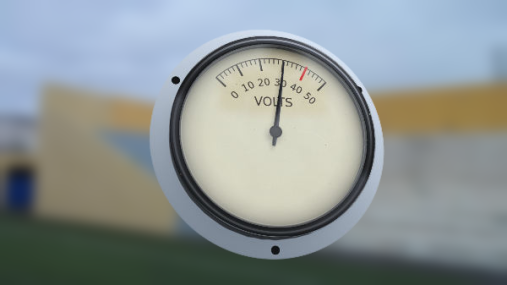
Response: 30V
